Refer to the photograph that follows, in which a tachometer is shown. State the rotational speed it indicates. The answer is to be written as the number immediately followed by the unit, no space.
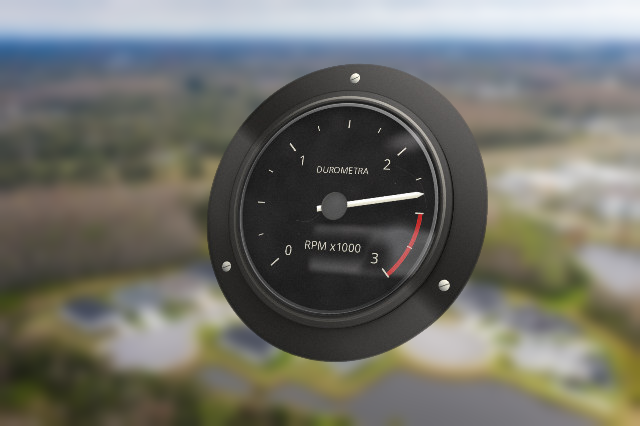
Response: 2375rpm
